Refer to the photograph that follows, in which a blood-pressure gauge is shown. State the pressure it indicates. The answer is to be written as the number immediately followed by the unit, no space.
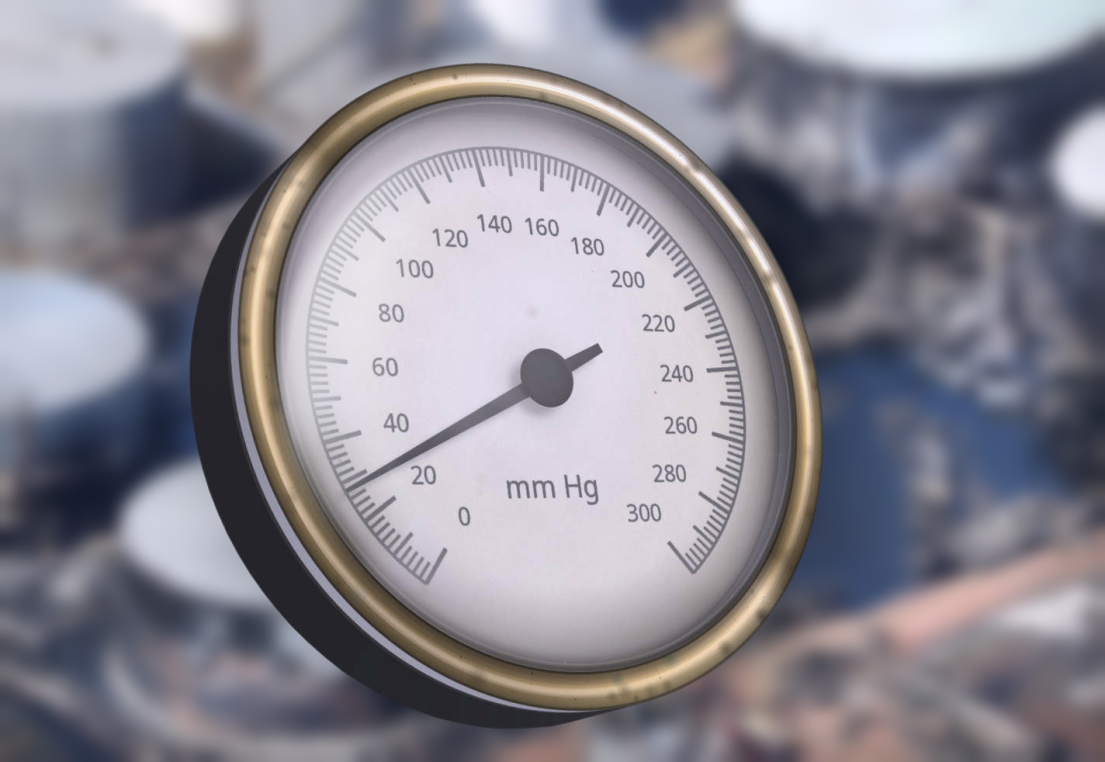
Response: 28mmHg
